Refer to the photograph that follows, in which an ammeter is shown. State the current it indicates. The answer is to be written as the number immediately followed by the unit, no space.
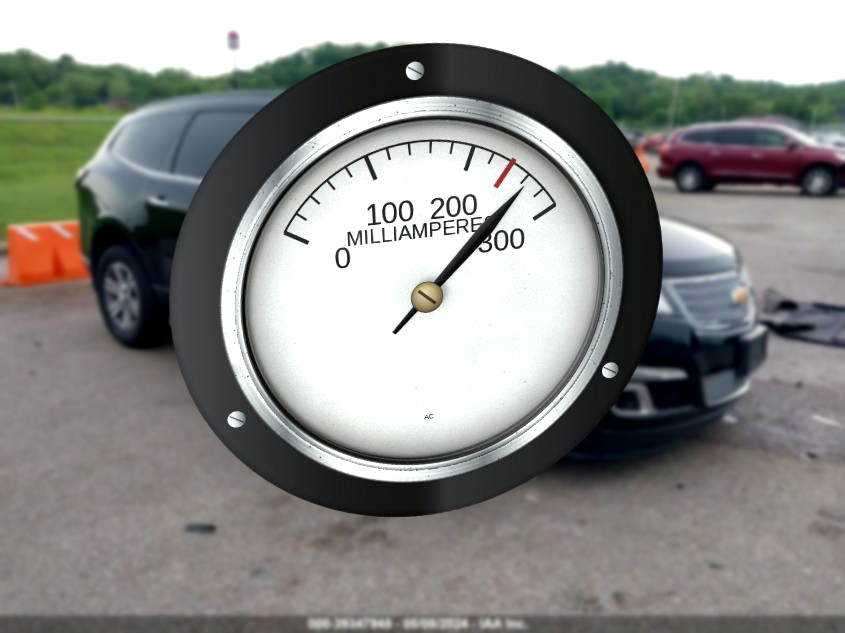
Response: 260mA
